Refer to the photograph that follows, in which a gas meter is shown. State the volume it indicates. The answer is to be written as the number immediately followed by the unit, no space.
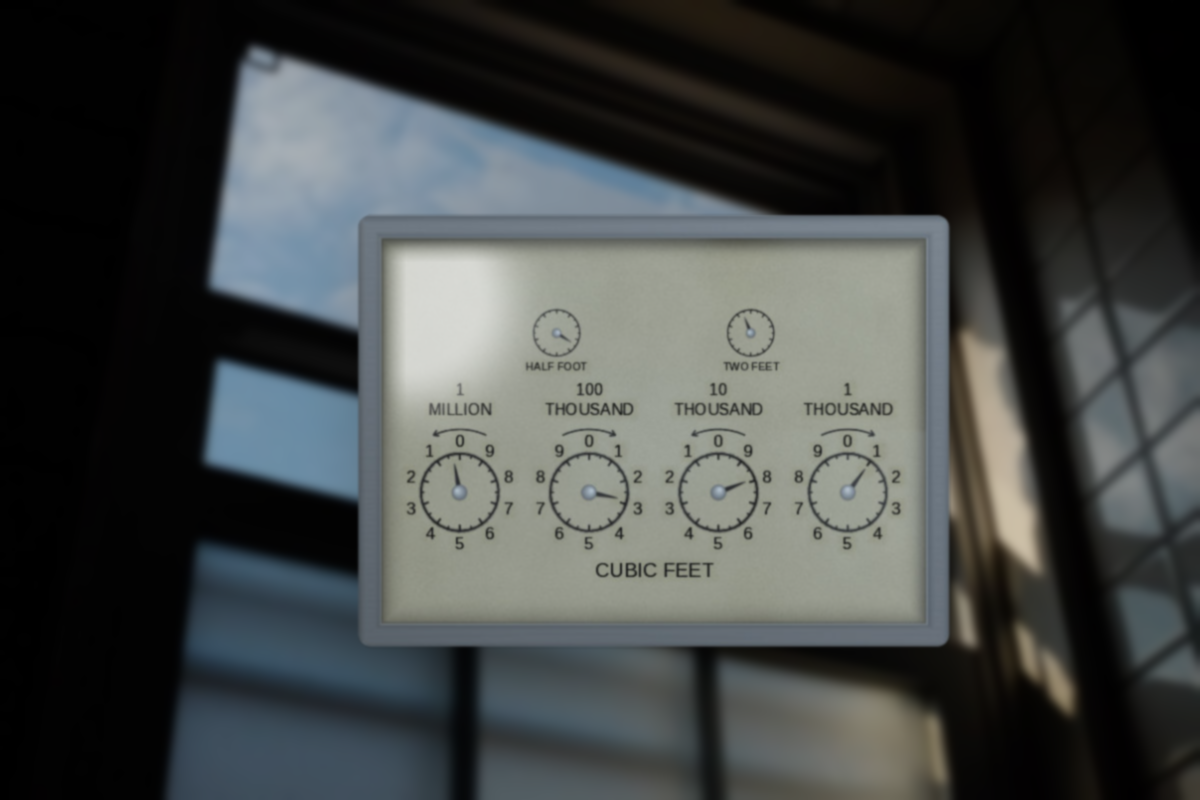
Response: 28100ft³
